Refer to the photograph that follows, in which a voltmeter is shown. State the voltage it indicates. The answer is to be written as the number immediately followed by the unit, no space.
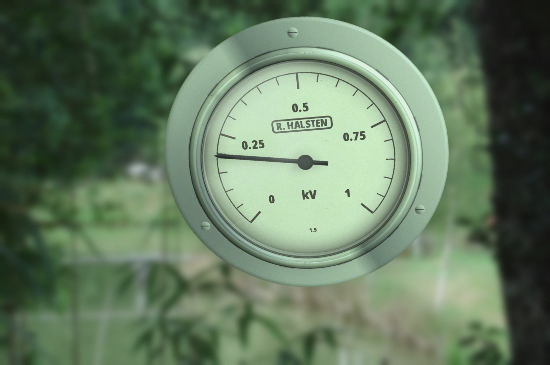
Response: 0.2kV
